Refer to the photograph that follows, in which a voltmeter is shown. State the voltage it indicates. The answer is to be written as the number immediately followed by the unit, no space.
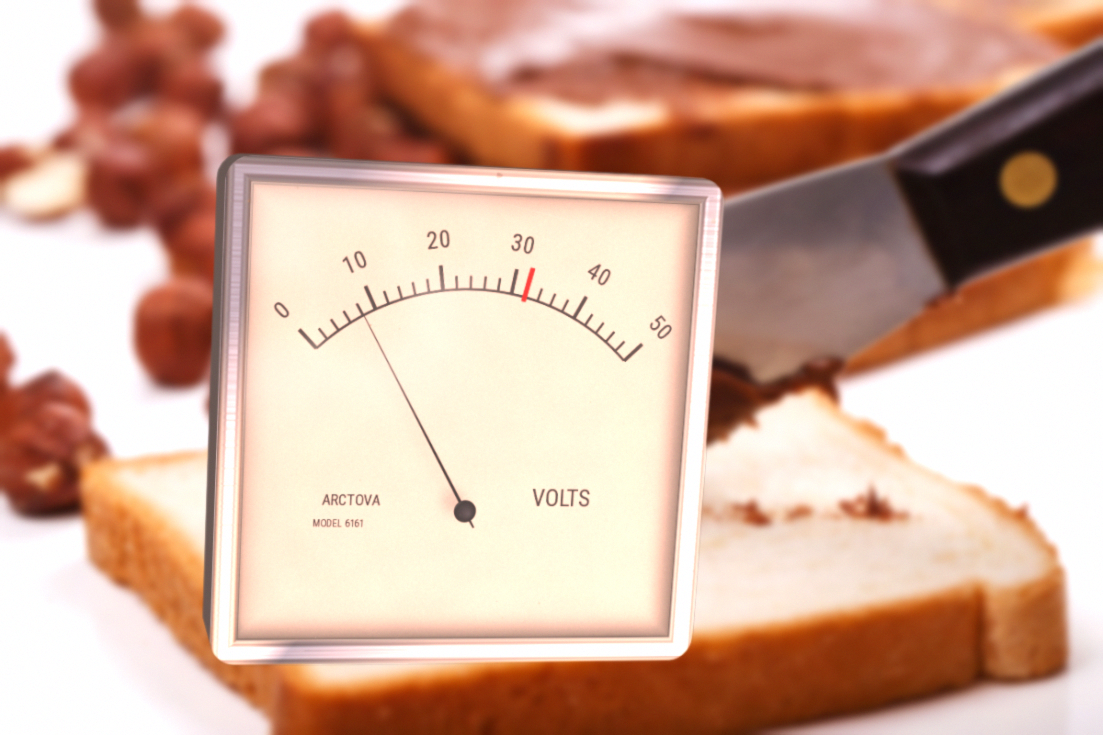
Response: 8V
